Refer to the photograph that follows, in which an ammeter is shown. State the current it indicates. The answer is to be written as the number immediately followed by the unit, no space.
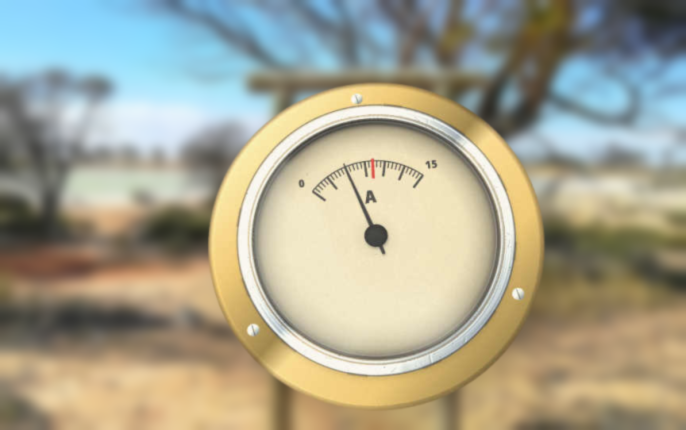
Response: 5A
